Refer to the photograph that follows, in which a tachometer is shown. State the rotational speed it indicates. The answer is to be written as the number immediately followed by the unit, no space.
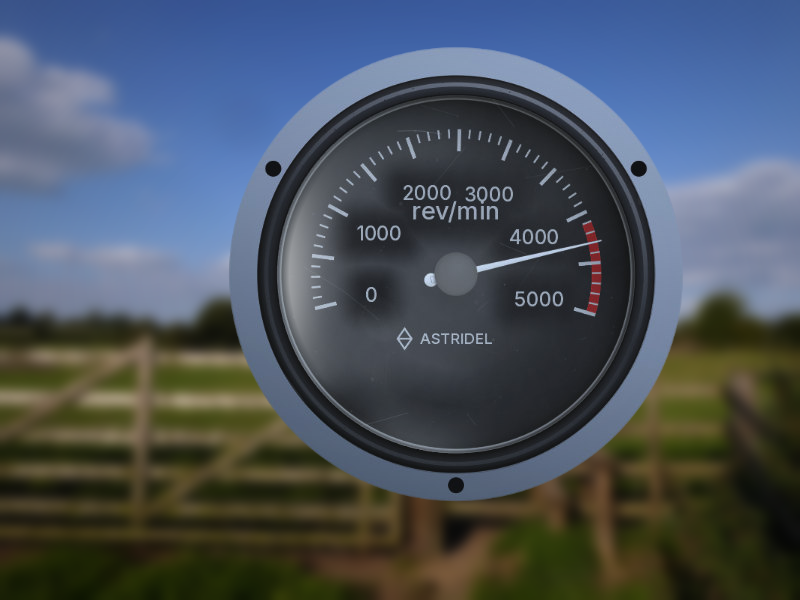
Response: 4300rpm
